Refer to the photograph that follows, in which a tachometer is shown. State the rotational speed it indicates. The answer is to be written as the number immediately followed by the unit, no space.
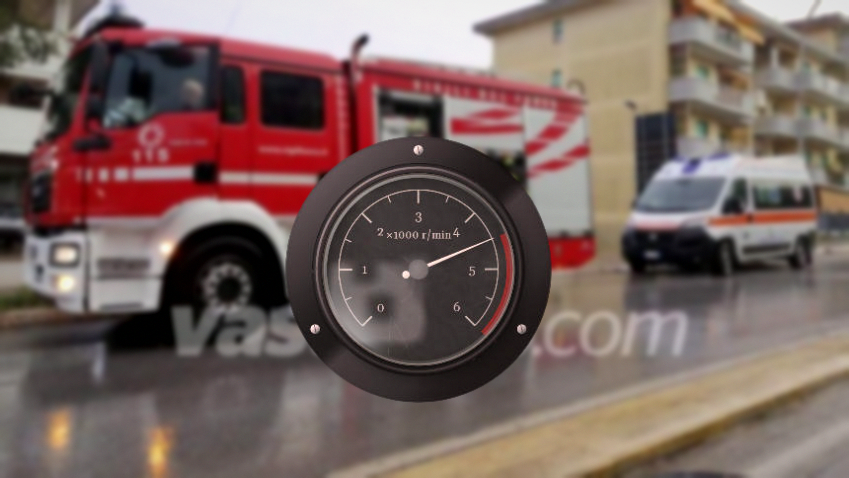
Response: 4500rpm
